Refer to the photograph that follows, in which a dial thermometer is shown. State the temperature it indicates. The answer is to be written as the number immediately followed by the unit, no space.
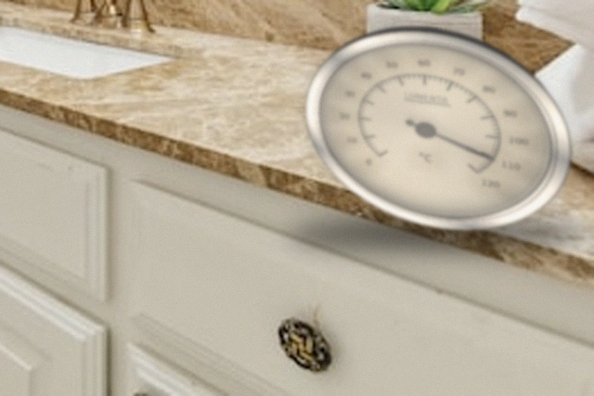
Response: 110°C
